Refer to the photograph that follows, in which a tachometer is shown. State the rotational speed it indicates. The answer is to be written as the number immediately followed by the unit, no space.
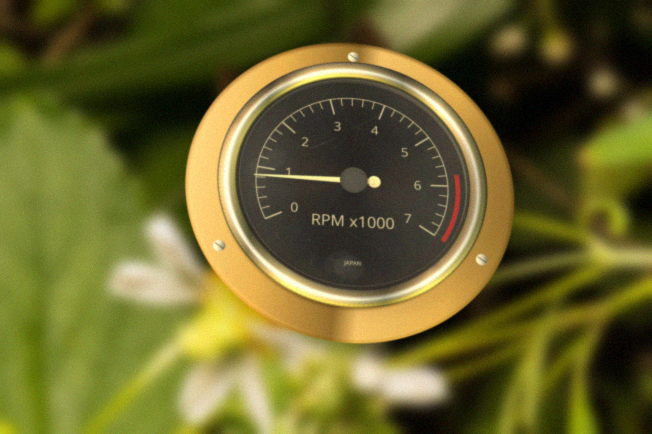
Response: 800rpm
